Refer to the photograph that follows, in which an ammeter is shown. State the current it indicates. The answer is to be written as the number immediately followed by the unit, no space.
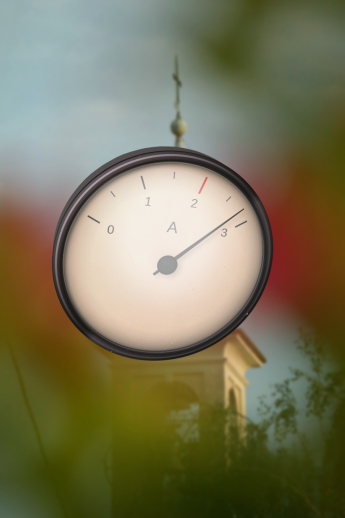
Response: 2.75A
